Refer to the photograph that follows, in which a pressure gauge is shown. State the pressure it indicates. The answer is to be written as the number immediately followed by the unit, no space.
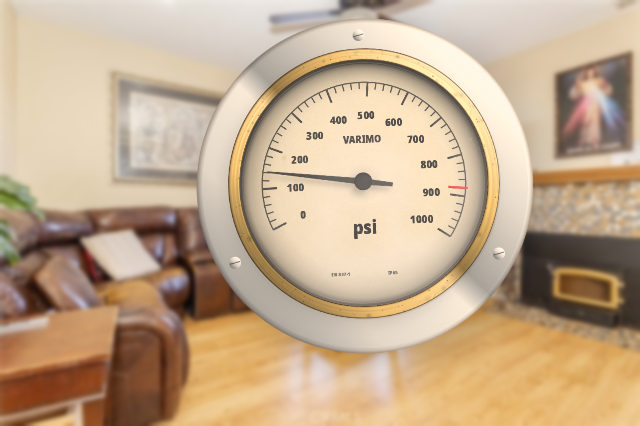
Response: 140psi
